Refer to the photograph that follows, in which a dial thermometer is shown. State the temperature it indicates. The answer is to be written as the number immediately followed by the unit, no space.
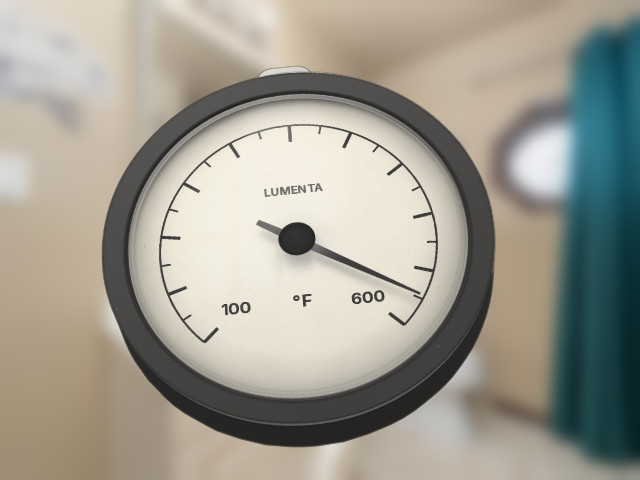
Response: 575°F
